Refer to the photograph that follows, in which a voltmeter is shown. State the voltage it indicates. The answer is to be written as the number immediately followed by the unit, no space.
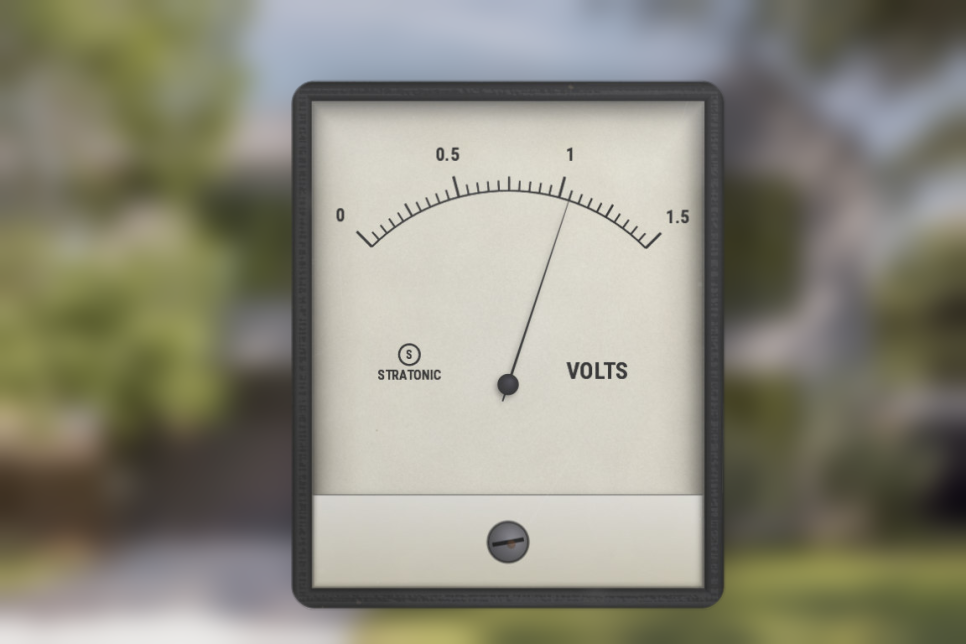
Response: 1.05V
